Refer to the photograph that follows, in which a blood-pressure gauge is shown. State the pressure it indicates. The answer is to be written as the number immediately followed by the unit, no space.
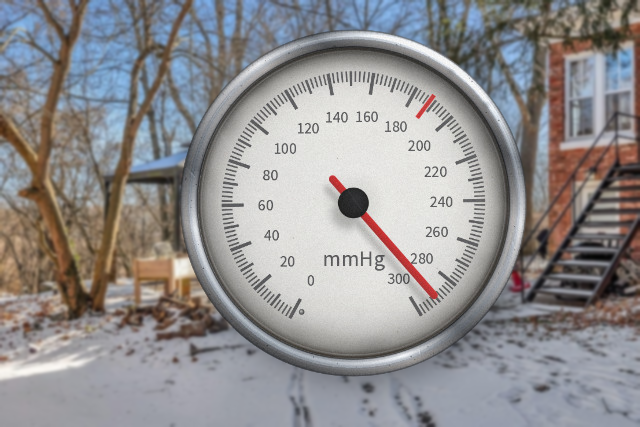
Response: 290mmHg
